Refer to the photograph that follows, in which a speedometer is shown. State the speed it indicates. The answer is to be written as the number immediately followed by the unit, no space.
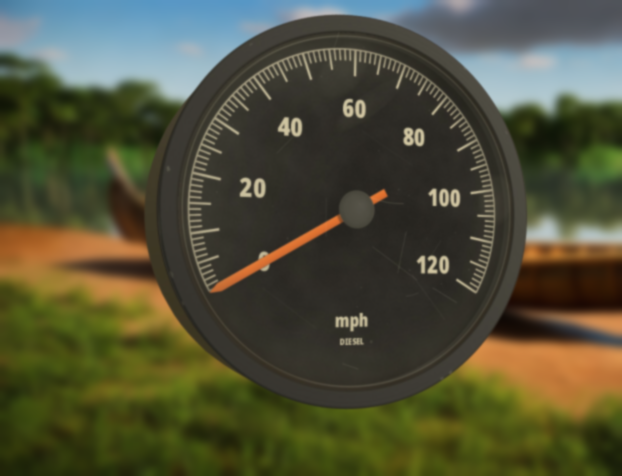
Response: 0mph
